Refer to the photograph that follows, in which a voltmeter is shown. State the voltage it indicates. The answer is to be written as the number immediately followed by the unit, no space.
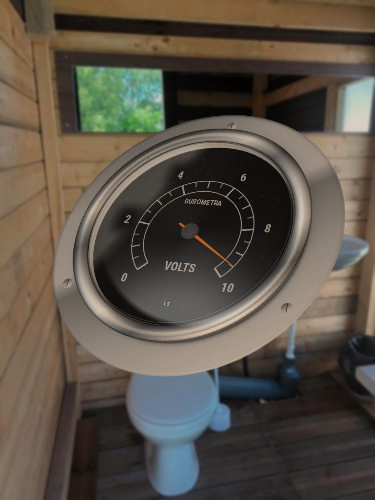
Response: 9.5V
